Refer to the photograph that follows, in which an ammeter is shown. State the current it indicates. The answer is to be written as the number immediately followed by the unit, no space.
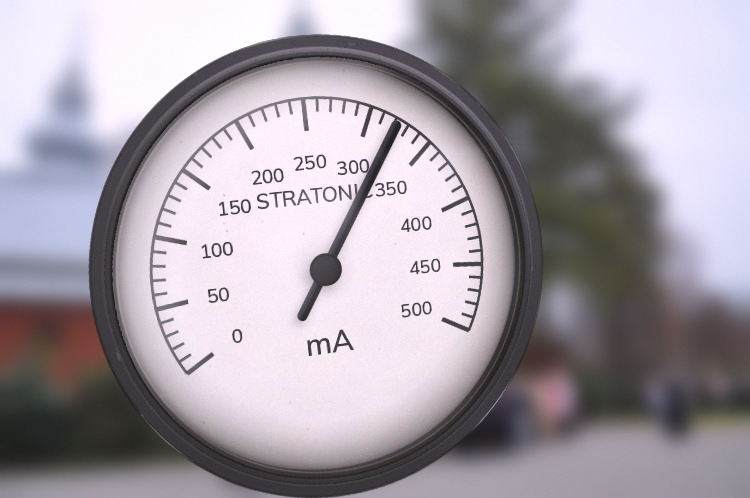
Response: 320mA
